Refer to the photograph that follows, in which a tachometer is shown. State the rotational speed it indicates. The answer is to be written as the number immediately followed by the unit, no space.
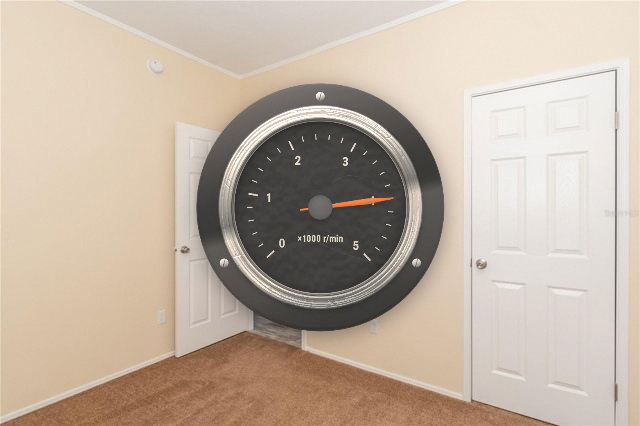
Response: 4000rpm
